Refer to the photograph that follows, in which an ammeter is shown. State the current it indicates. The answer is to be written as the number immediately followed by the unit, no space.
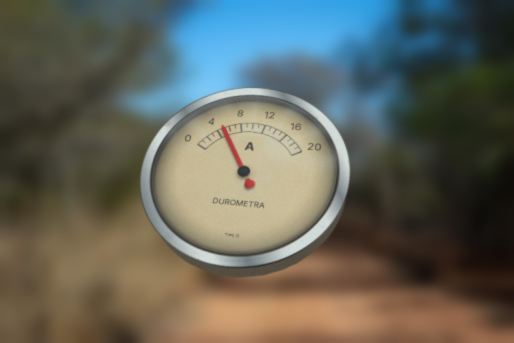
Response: 5A
